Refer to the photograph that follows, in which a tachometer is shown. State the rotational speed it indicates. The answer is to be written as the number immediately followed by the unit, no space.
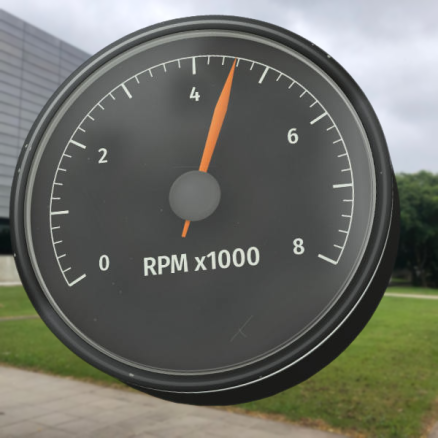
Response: 4600rpm
